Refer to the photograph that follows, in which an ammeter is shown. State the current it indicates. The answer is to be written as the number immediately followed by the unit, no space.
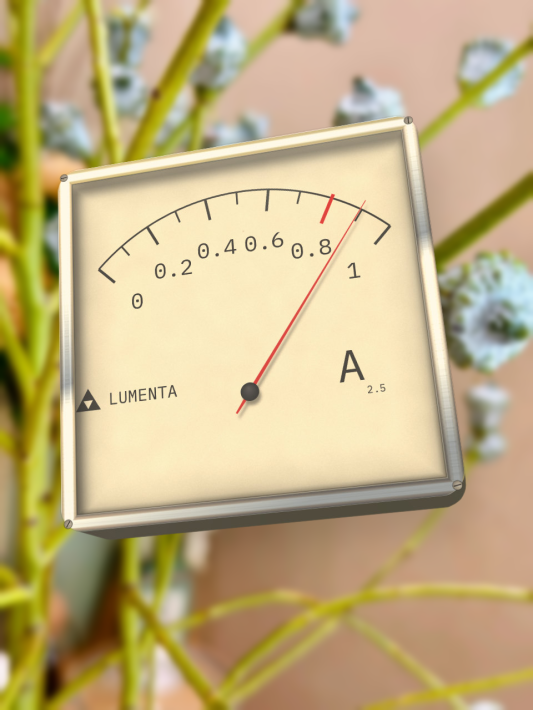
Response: 0.9A
